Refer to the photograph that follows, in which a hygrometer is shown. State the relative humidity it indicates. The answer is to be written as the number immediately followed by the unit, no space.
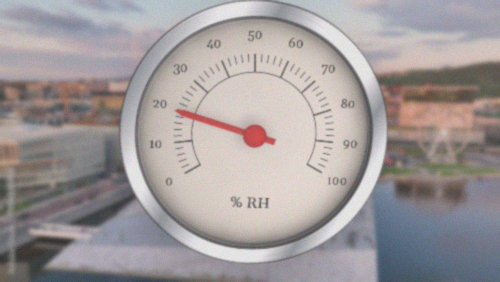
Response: 20%
